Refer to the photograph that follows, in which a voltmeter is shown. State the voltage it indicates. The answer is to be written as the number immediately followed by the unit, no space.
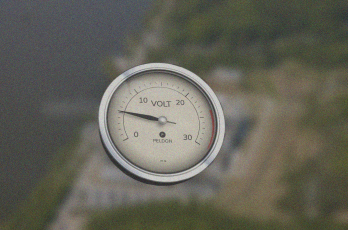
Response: 5V
